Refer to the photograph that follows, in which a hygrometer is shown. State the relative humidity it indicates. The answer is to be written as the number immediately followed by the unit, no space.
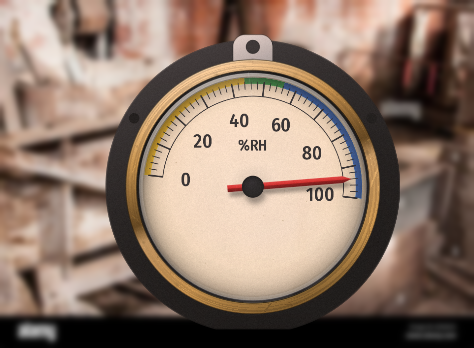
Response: 94%
